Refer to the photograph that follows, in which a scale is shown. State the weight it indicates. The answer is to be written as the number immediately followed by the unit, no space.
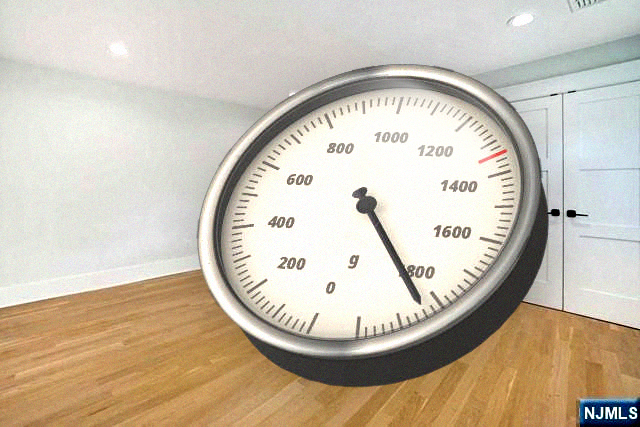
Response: 1840g
